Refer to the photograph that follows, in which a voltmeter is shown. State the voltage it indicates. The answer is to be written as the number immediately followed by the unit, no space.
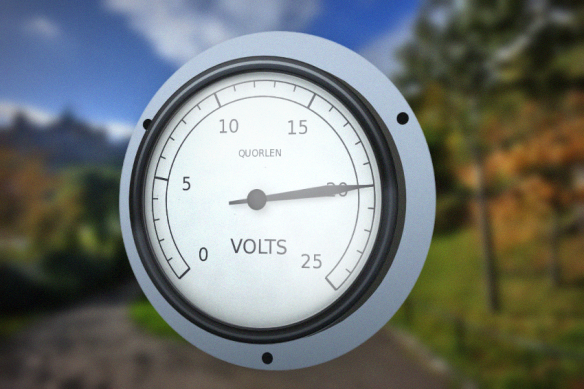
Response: 20V
